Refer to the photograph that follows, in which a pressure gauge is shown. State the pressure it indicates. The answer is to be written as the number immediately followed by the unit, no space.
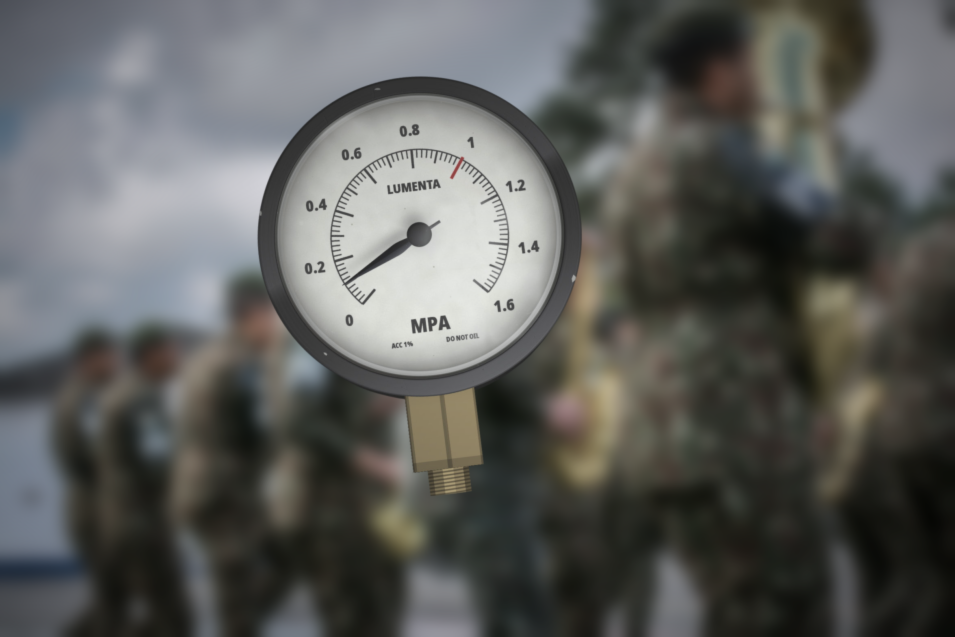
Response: 0.1MPa
